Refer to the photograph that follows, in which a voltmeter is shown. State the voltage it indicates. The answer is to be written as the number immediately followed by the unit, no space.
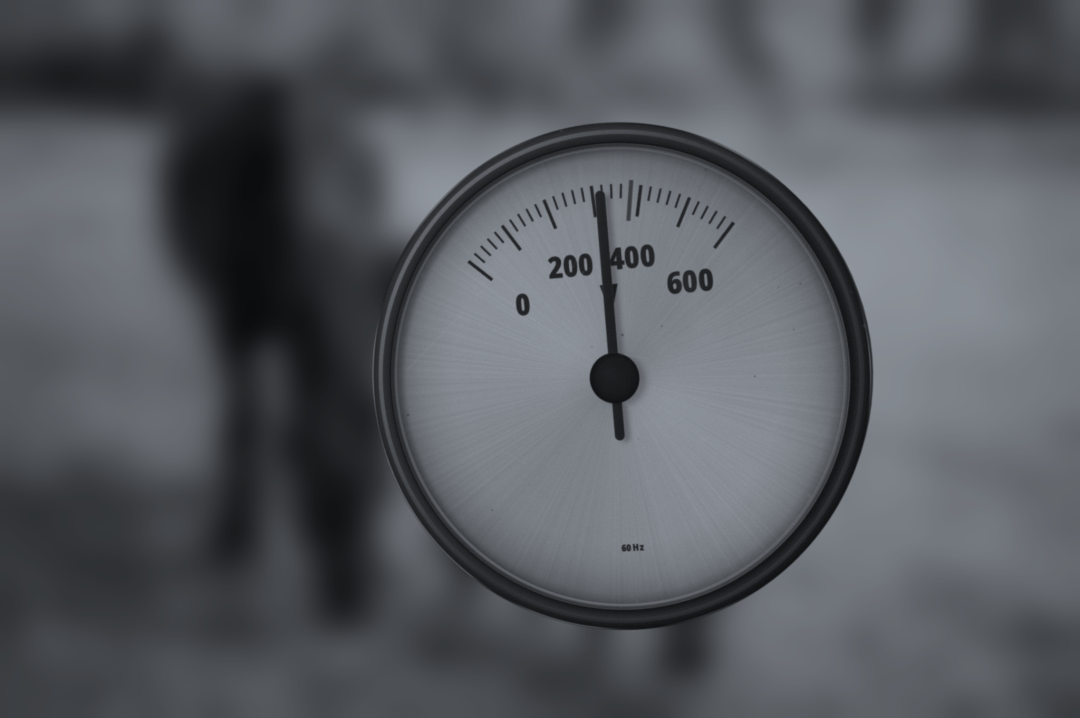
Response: 320V
